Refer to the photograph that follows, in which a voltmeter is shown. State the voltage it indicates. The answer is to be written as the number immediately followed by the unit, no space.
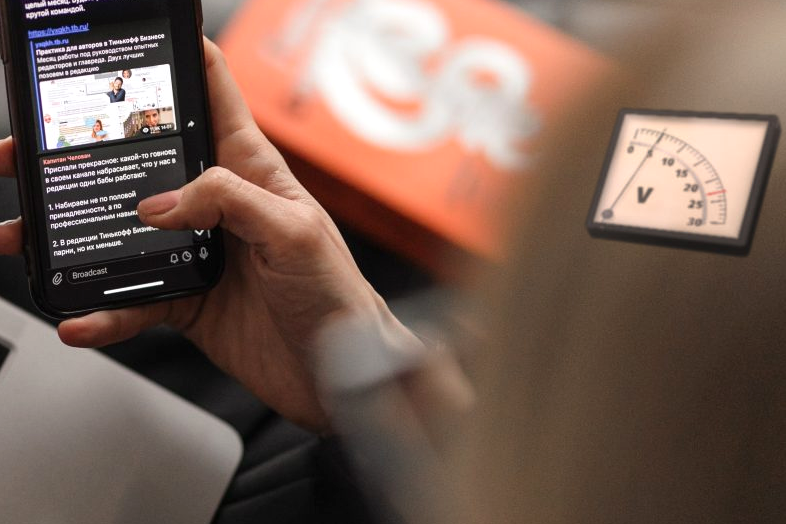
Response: 5V
